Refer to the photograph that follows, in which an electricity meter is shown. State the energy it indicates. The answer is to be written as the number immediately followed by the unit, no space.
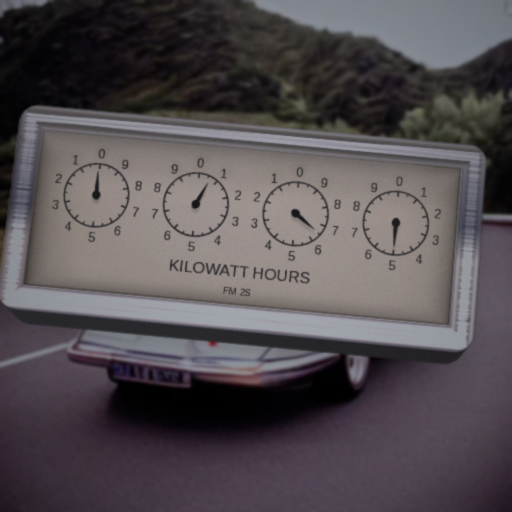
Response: 65kWh
